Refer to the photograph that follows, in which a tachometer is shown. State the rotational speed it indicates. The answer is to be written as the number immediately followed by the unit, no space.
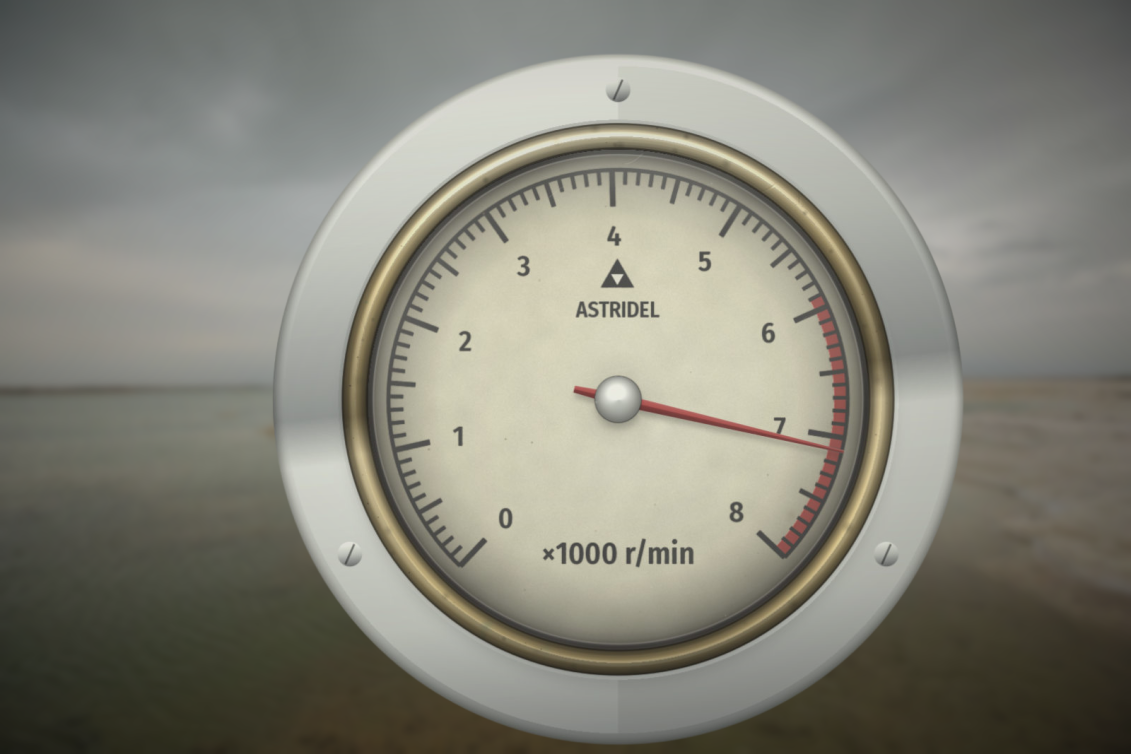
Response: 7100rpm
